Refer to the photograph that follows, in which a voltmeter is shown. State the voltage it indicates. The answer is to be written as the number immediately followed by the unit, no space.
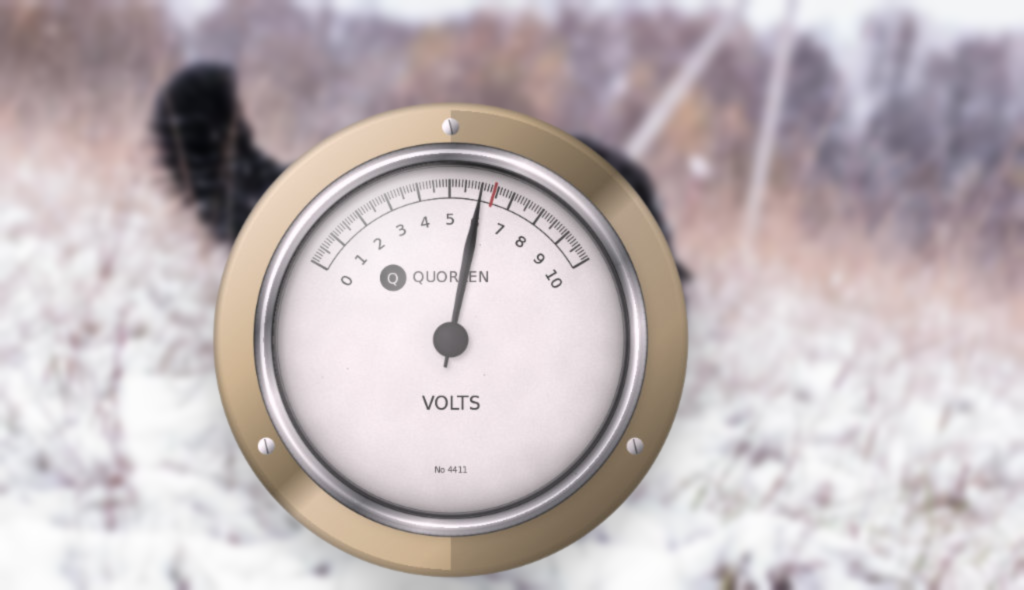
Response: 6V
